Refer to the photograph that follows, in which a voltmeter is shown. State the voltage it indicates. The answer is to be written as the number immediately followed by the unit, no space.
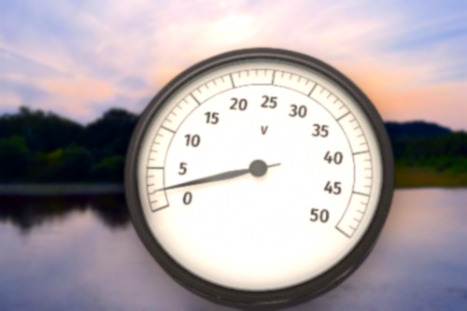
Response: 2V
